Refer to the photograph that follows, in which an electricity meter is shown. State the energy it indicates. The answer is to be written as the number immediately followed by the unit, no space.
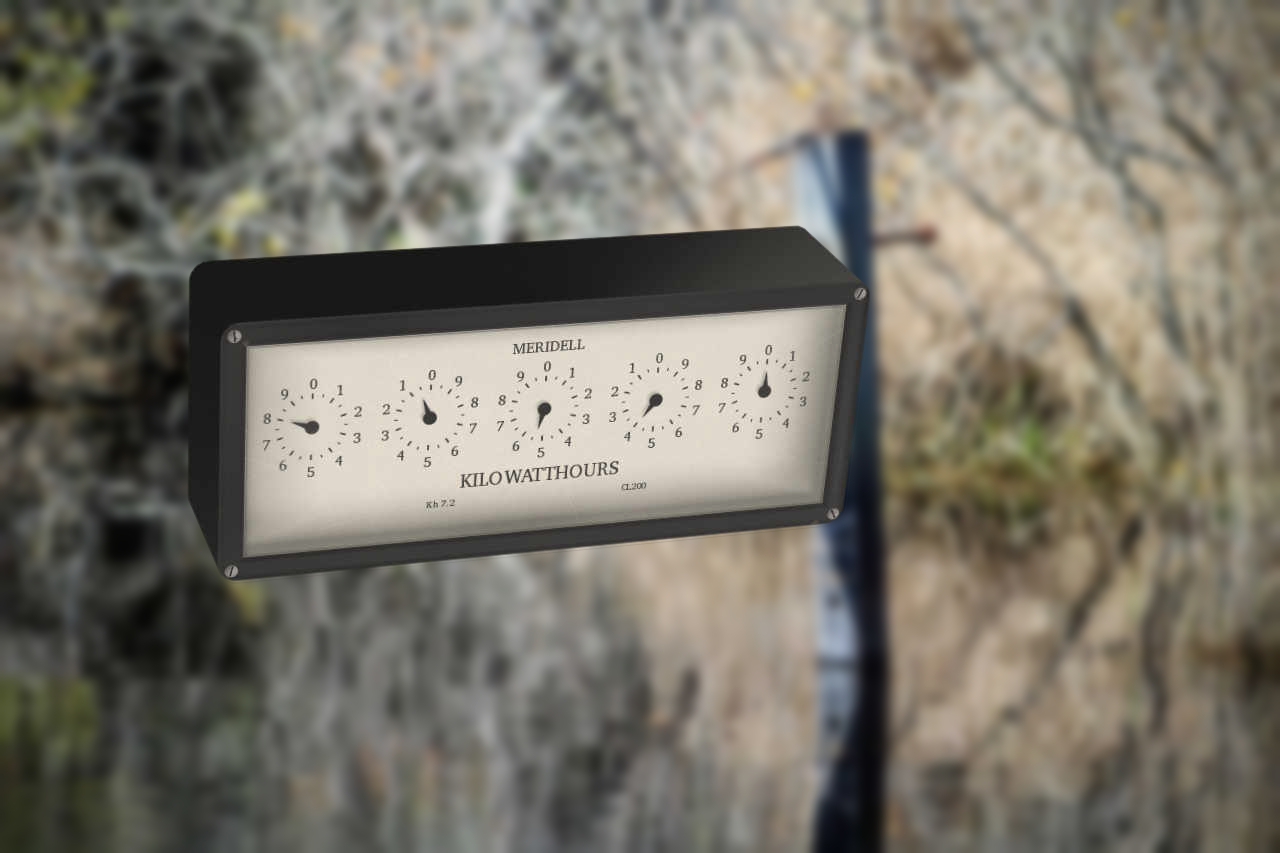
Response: 80540kWh
